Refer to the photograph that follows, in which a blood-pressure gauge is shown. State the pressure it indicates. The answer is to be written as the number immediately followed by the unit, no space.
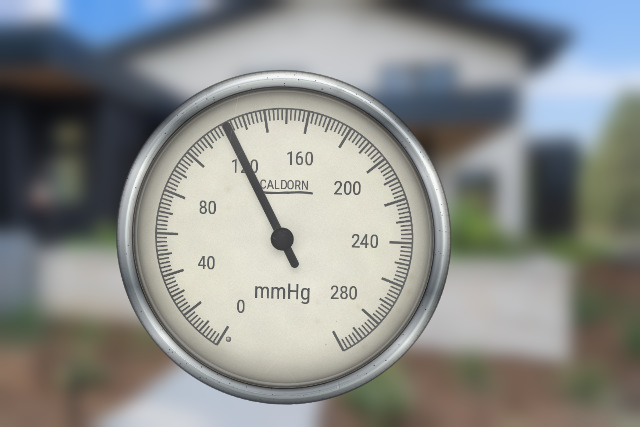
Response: 122mmHg
